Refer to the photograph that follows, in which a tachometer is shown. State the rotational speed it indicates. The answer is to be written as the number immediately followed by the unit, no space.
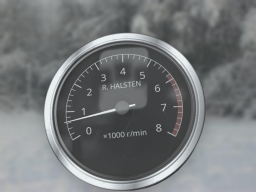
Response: 600rpm
